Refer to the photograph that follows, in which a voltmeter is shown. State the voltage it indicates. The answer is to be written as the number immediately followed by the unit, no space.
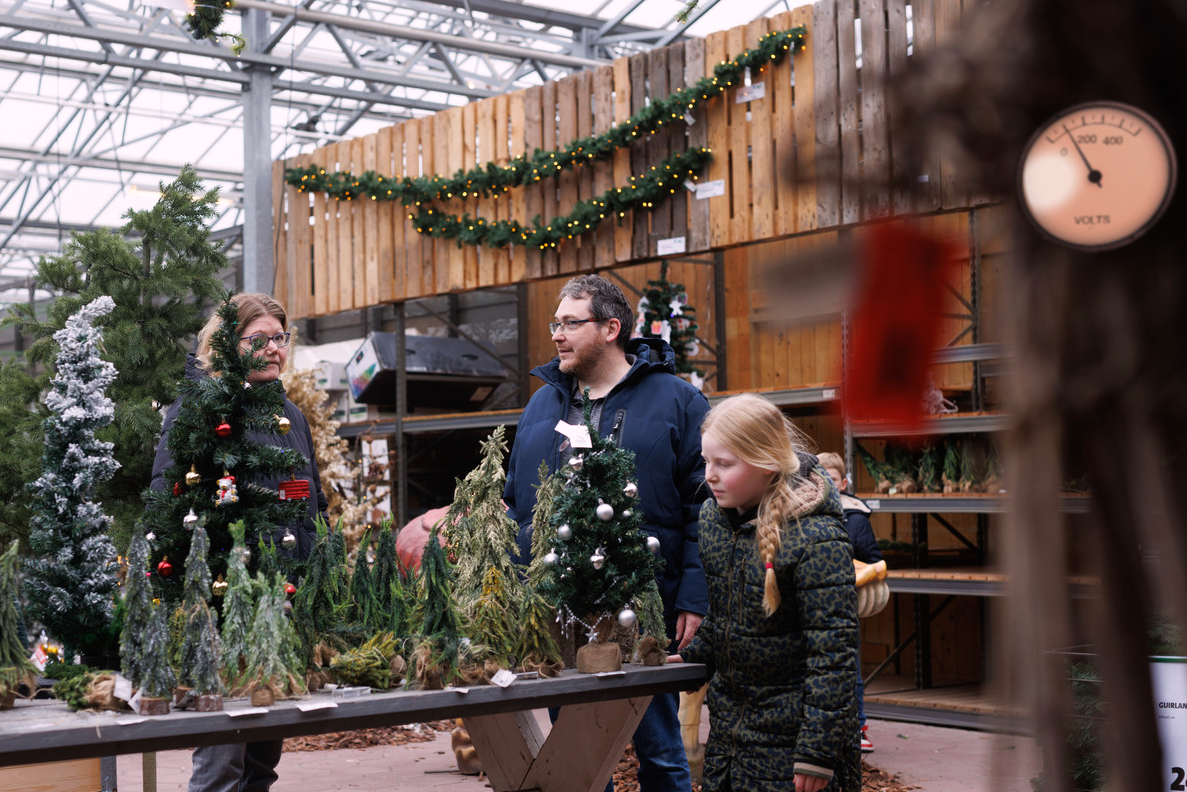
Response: 100V
